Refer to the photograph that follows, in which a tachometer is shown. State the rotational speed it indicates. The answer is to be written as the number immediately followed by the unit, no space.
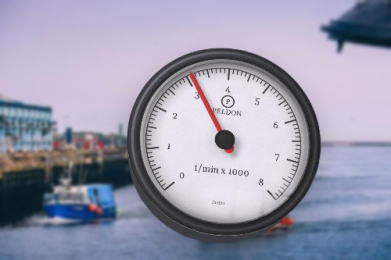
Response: 3100rpm
